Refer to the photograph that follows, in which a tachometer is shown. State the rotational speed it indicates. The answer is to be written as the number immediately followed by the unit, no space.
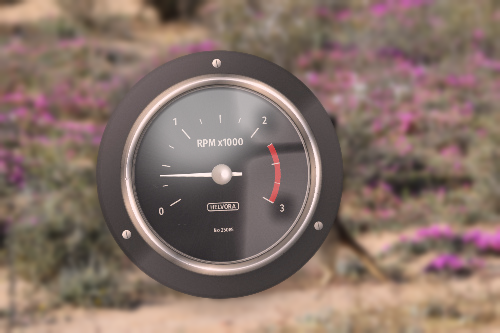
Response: 375rpm
